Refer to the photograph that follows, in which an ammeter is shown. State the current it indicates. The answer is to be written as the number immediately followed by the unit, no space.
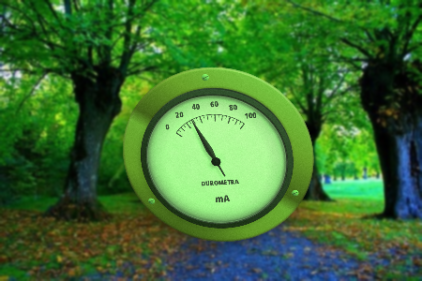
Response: 30mA
